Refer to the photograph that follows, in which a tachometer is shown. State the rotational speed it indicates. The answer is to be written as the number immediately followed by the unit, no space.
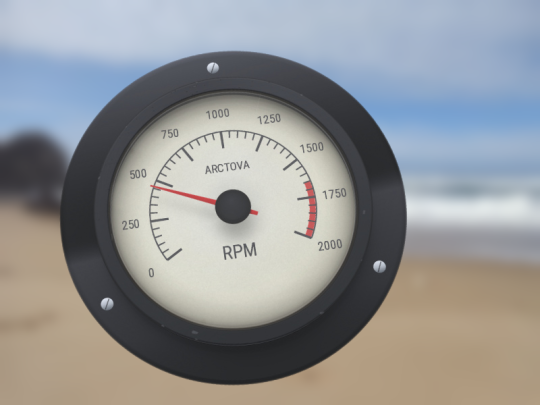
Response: 450rpm
